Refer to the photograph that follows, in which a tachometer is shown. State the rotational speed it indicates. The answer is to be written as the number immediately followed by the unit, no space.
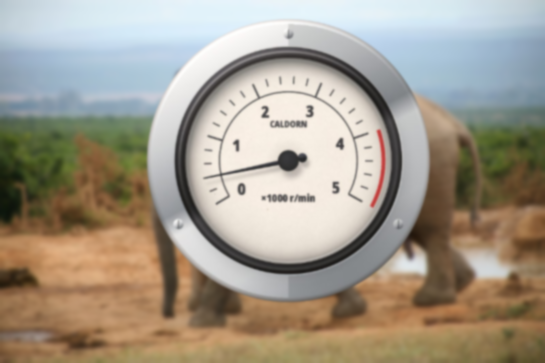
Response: 400rpm
